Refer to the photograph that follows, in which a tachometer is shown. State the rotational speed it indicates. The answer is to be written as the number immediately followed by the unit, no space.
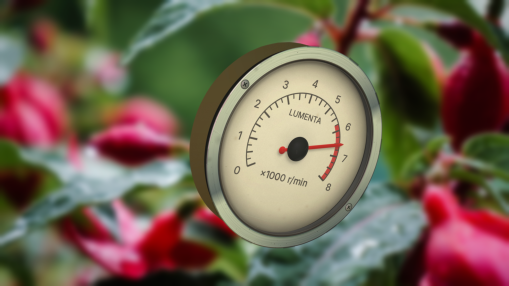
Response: 6500rpm
